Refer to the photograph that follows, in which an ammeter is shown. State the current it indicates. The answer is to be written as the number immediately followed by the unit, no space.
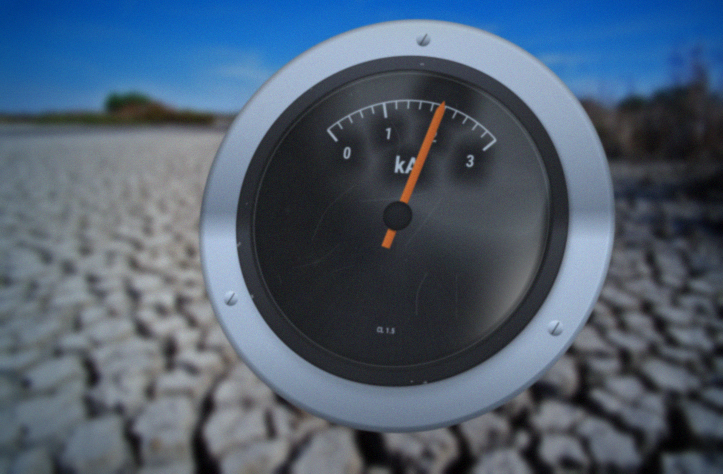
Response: 2kA
